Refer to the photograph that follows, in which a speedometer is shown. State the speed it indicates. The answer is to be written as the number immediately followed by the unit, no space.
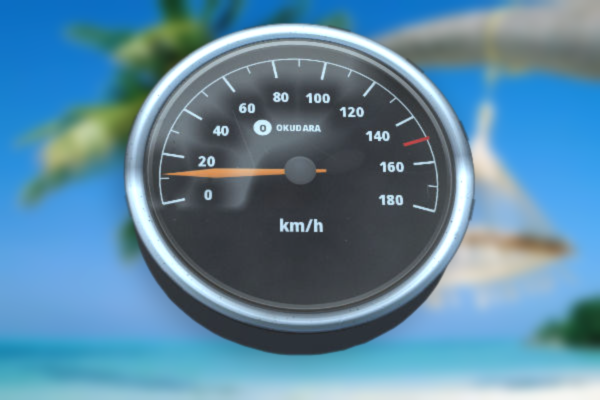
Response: 10km/h
